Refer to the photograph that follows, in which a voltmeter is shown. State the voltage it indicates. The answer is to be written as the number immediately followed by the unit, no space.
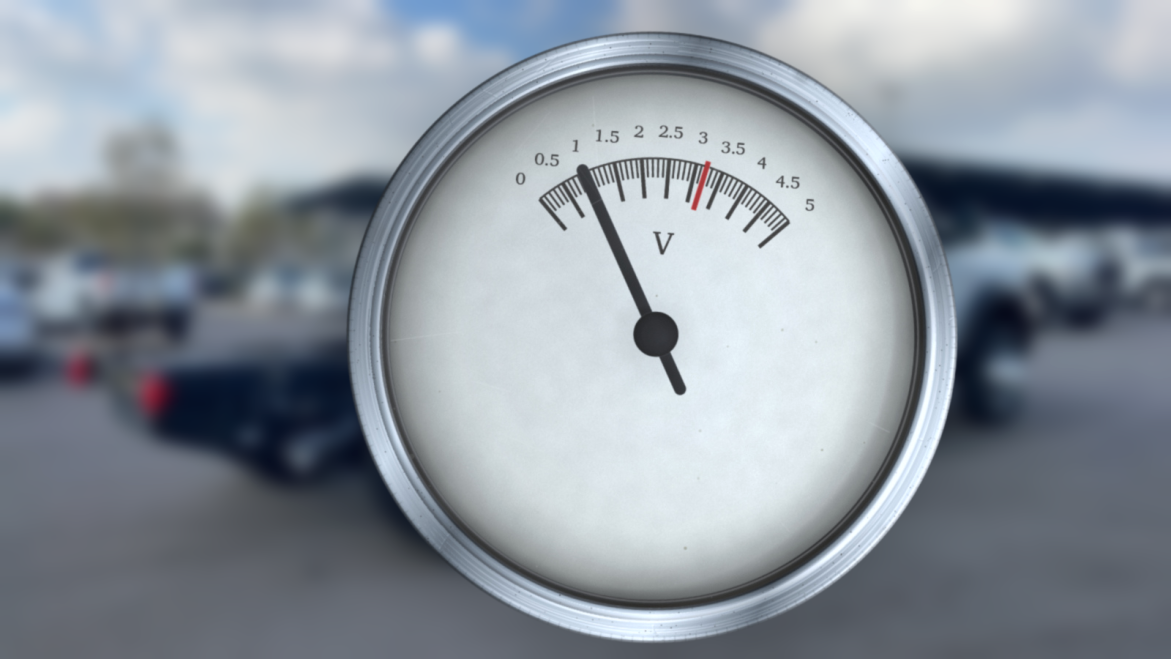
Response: 0.9V
